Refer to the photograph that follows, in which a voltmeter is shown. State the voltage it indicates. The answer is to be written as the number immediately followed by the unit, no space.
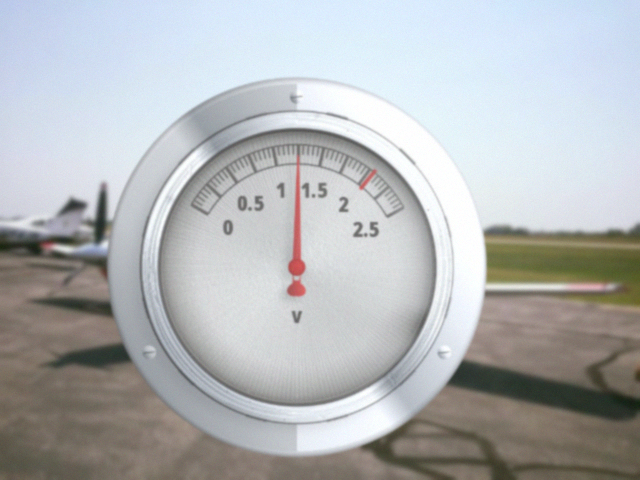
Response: 1.25V
